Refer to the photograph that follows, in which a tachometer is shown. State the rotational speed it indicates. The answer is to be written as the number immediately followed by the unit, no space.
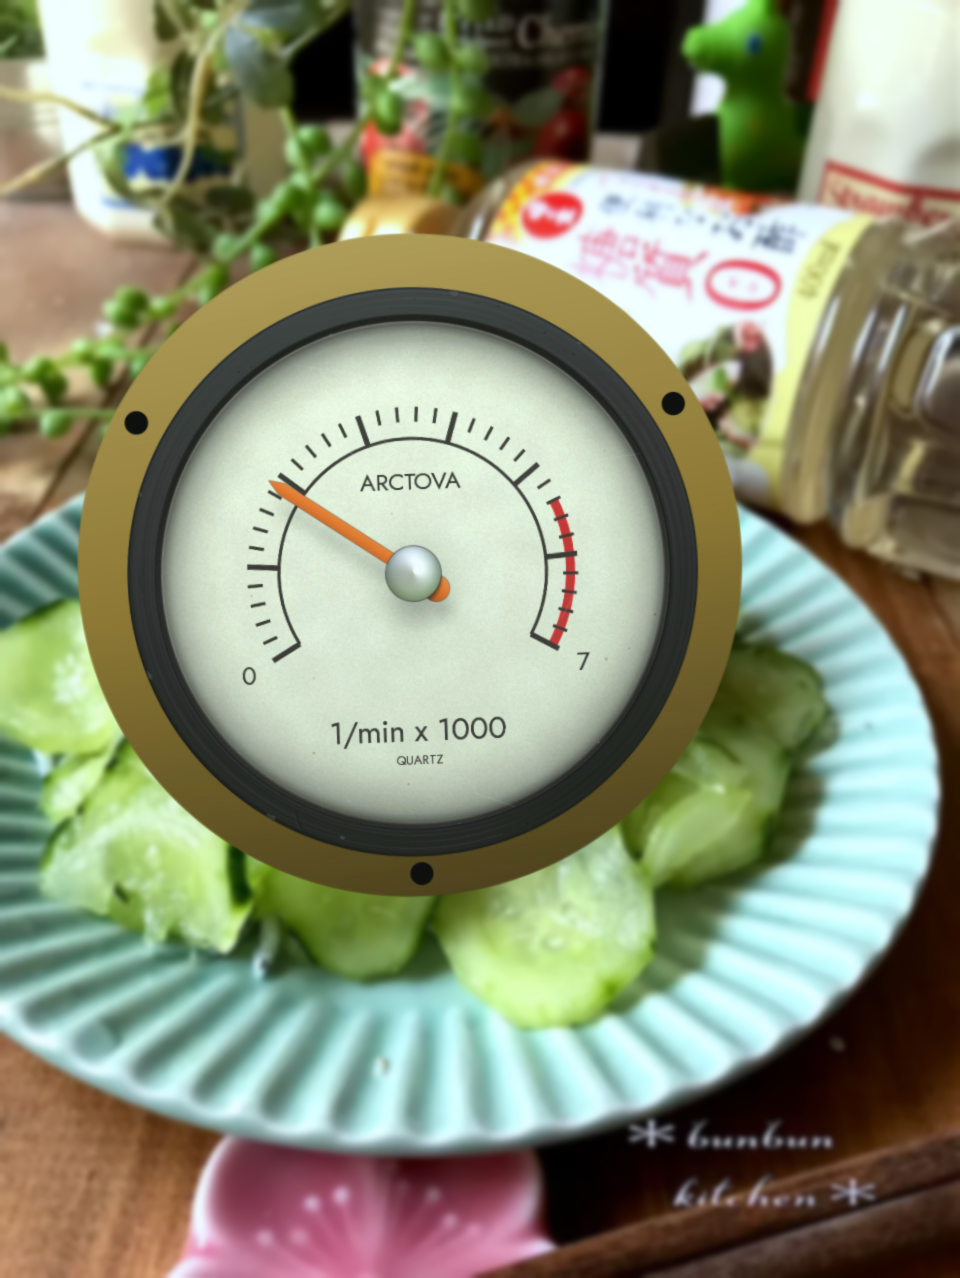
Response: 1900rpm
